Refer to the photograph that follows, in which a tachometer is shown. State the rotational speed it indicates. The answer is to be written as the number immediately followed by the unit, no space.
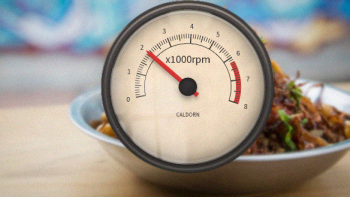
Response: 2000rpm
